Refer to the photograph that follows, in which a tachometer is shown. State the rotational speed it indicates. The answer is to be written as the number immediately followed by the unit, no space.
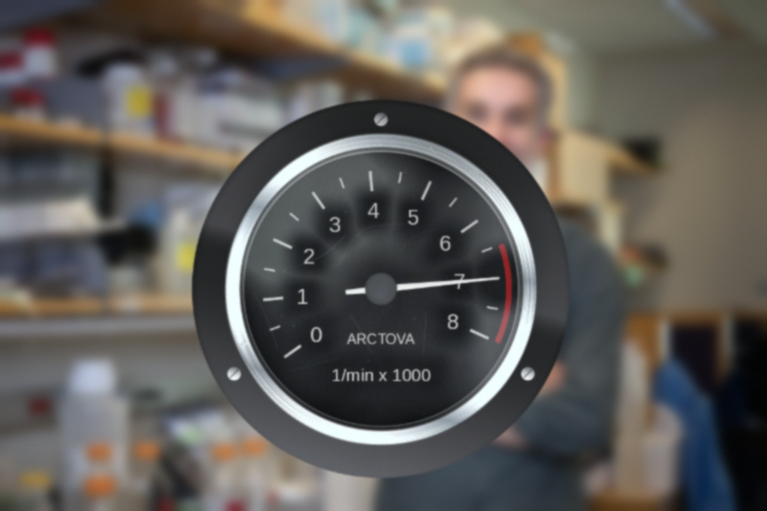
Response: 7000rpm
